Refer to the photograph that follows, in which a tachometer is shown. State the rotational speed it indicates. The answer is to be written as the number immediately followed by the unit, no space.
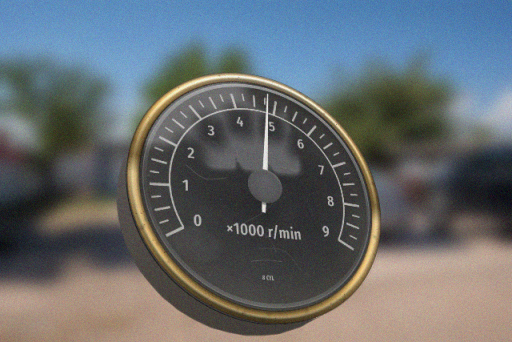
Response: 4750rpm
